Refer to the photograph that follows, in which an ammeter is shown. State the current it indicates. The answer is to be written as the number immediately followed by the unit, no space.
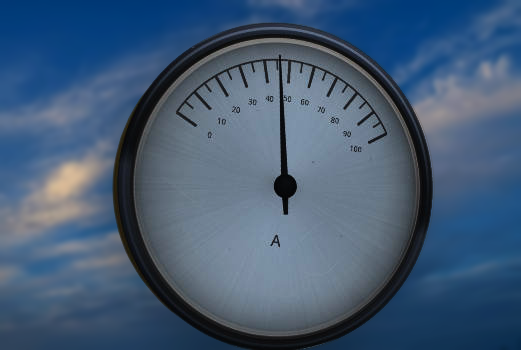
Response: 45A
